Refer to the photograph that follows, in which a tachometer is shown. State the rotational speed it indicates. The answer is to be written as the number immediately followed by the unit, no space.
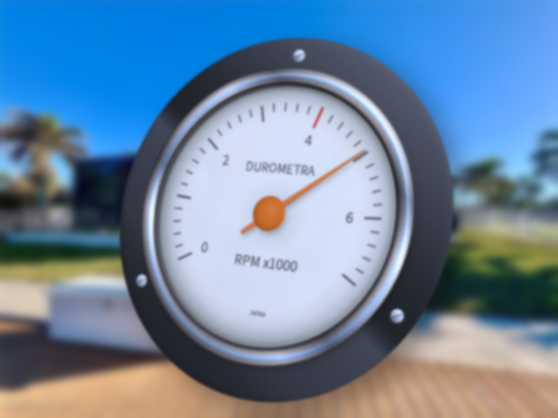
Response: 5000rpm
